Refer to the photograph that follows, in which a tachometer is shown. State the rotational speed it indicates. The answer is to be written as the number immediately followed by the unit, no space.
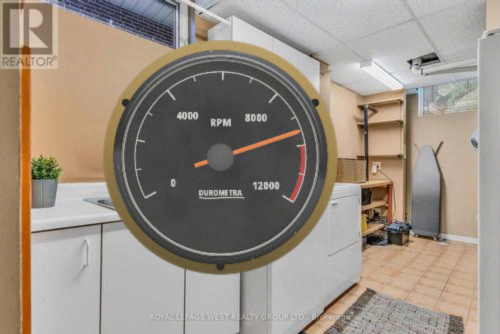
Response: 9500rpm
